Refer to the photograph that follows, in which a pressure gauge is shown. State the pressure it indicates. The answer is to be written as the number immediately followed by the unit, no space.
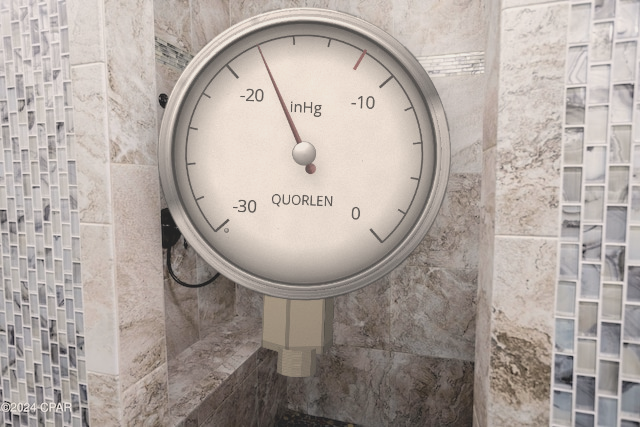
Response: -18inHg
